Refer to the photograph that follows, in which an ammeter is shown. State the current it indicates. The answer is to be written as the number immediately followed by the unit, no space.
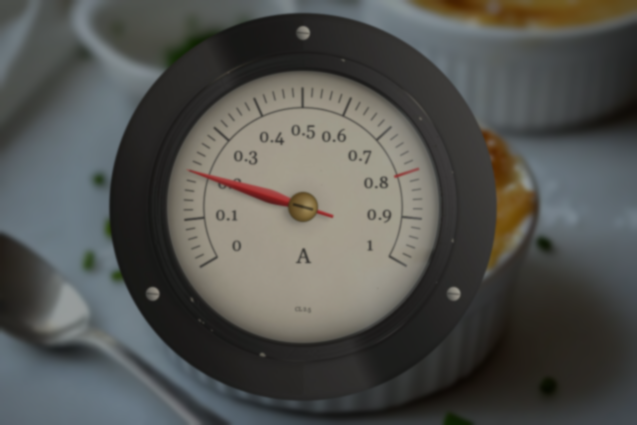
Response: 0.2A
